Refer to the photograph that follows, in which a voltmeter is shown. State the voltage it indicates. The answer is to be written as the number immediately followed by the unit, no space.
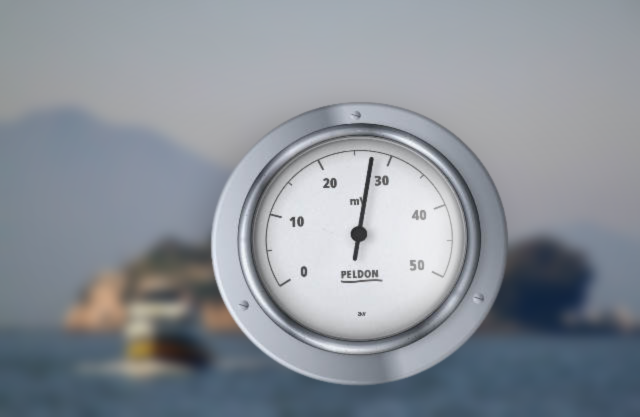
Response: 27.5mV
